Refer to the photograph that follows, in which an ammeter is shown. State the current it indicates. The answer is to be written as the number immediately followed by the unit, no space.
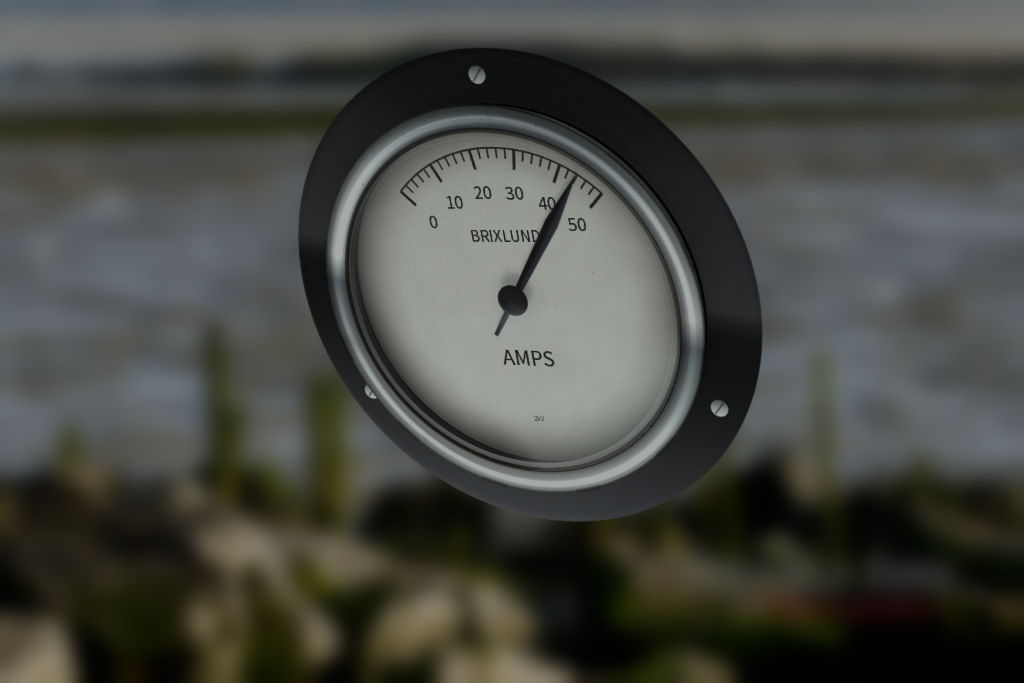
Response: 44A
